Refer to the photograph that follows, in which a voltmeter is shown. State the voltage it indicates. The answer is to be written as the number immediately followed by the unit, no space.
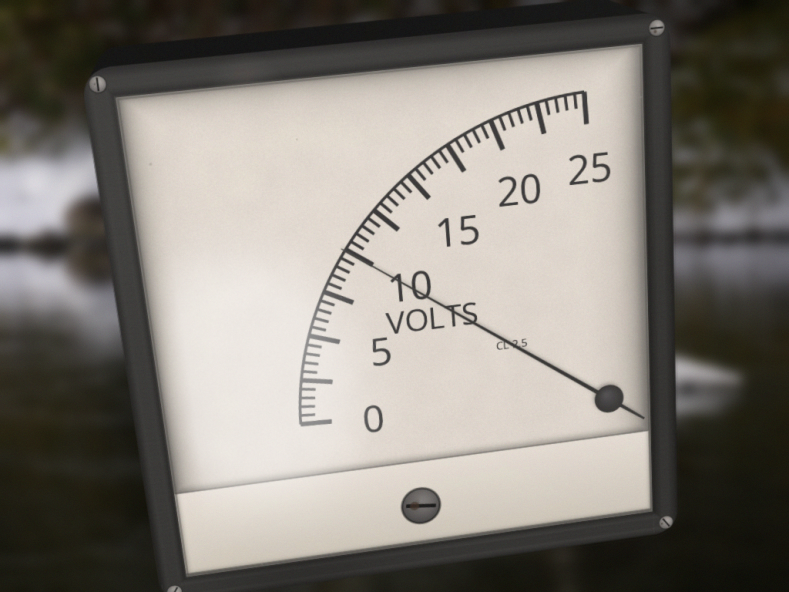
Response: 10V
